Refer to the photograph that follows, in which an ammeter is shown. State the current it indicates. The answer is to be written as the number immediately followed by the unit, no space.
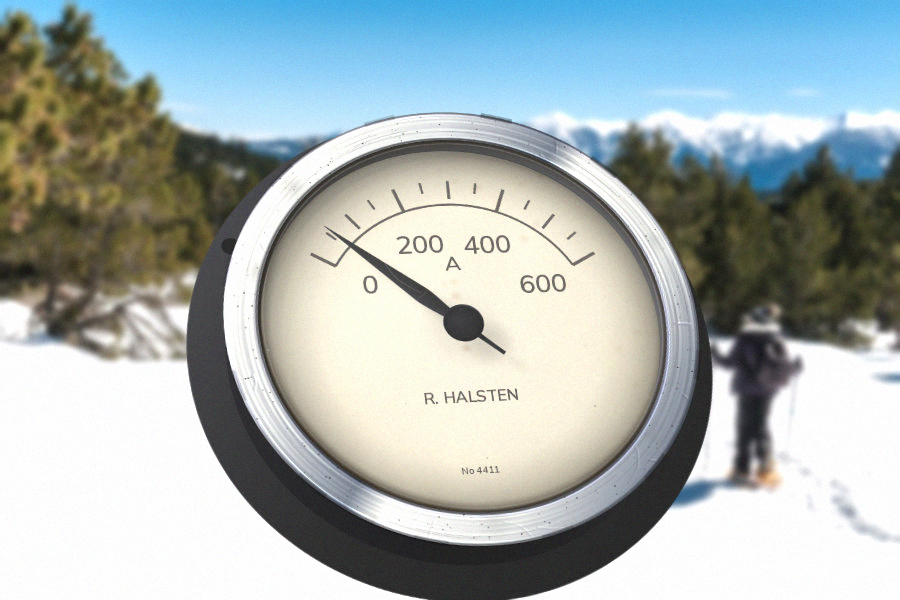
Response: 50A
